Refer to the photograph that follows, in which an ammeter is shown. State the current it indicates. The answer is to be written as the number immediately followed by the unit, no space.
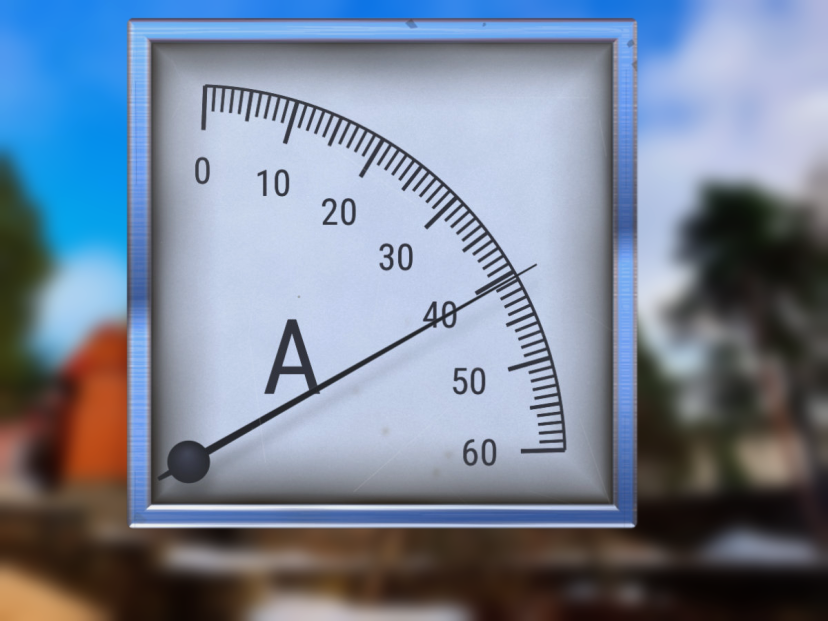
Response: 40.5A
